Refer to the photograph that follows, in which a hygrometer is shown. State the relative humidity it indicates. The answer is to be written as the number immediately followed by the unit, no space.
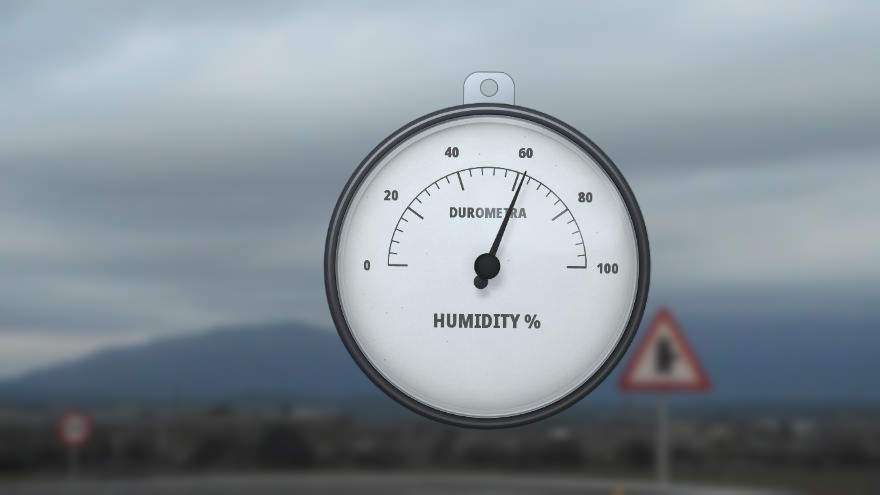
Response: 62%
